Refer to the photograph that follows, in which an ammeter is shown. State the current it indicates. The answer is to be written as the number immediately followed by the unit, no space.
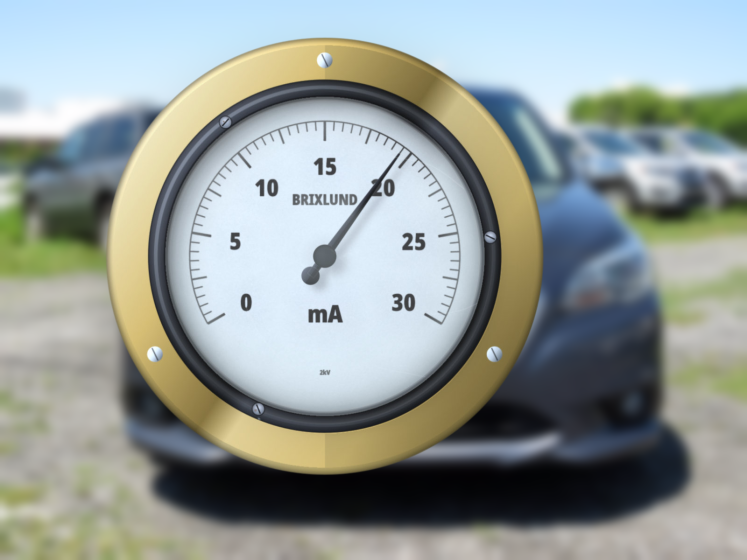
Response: 19.5mA
